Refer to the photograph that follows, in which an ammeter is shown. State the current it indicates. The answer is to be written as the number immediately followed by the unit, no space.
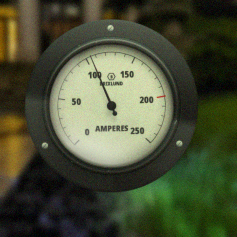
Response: 105A
